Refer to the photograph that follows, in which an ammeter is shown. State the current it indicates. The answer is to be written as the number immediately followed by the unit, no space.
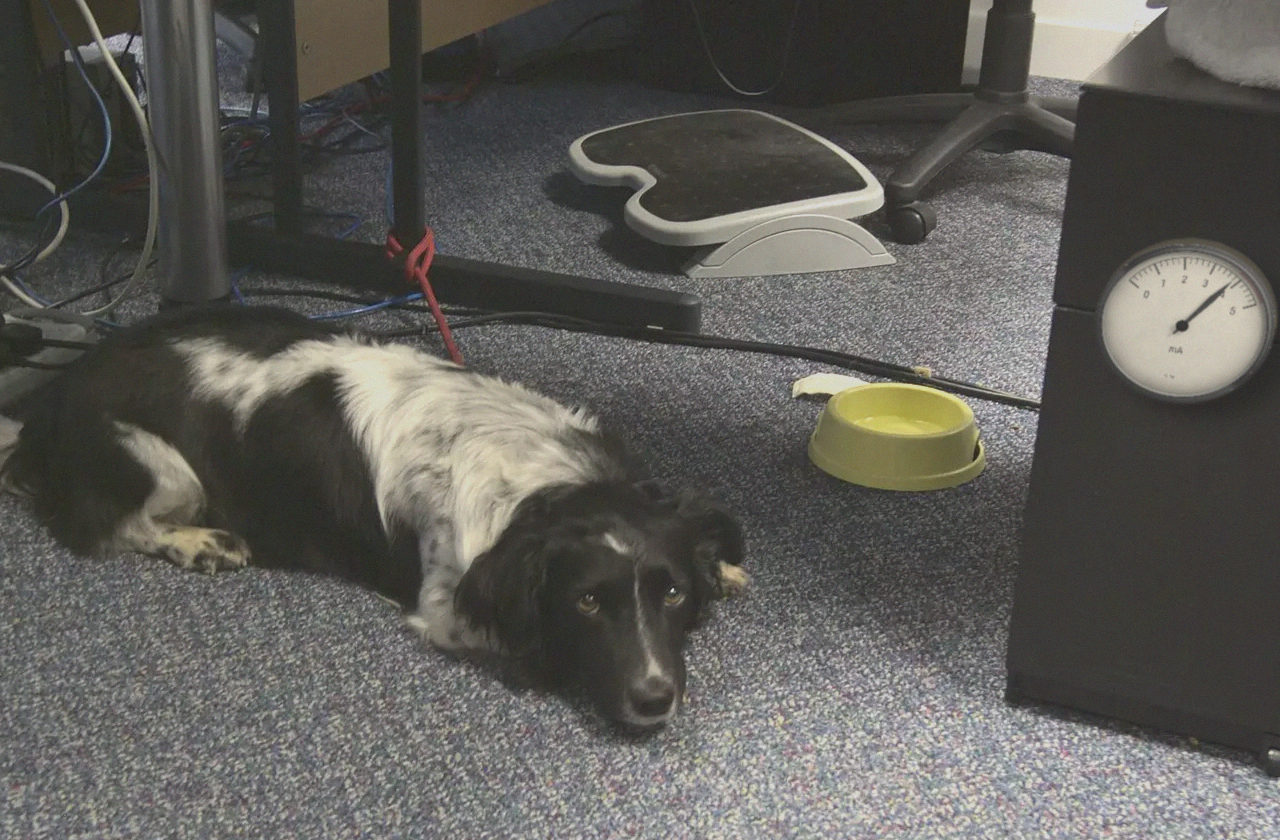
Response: 3.8mA
